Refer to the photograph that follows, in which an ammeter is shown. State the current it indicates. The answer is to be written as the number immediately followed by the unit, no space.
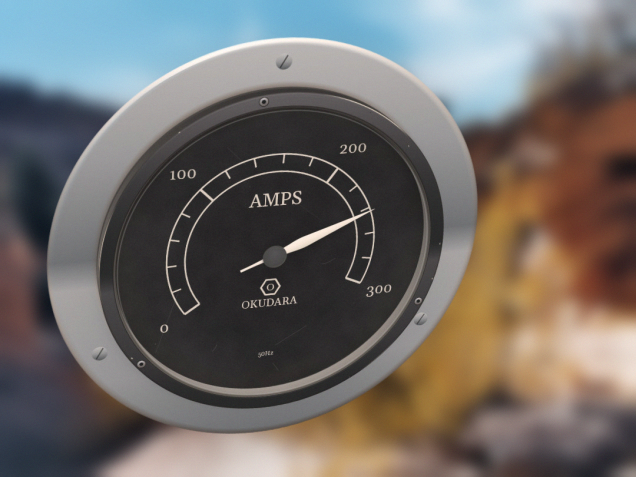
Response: 240A
